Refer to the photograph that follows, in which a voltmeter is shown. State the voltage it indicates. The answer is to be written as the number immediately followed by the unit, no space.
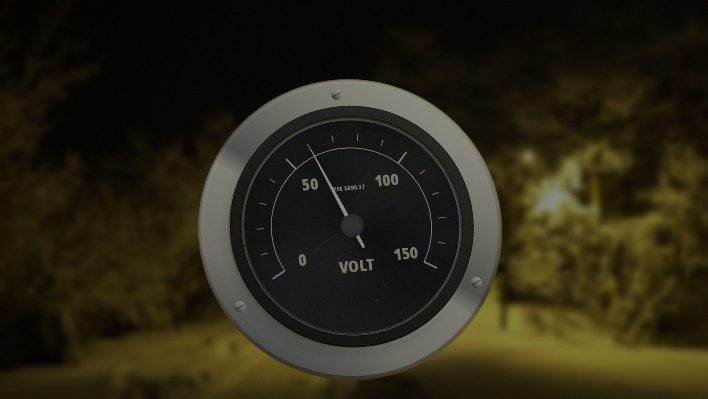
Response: 60V
